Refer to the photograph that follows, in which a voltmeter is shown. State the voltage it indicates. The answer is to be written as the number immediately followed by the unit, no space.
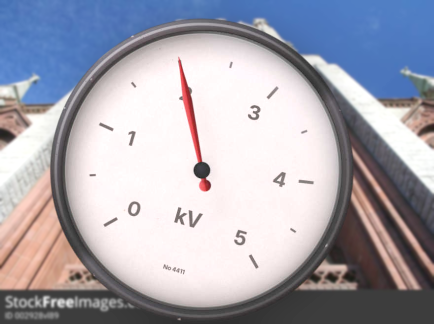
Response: 2kV
